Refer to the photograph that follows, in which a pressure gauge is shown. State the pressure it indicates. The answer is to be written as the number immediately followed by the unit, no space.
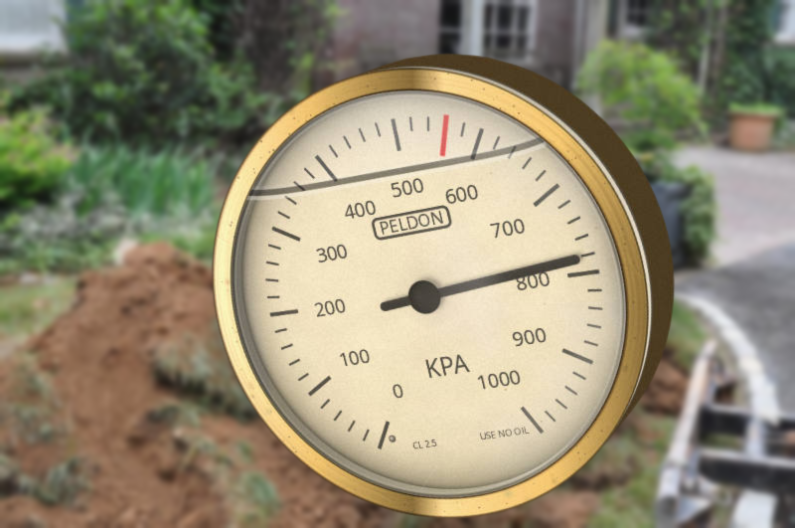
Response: 780kPa
